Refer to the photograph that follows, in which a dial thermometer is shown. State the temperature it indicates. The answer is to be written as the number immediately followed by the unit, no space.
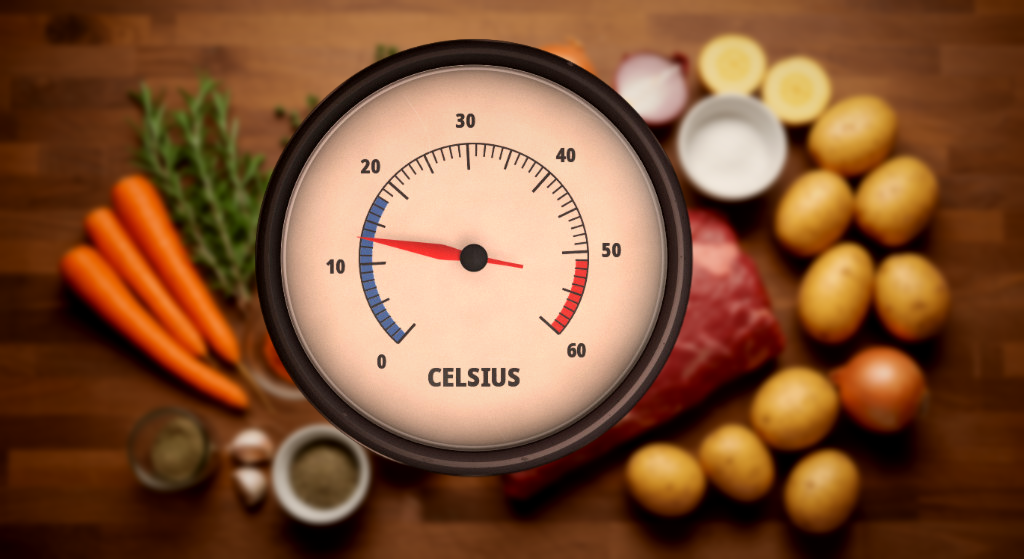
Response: 13°C
